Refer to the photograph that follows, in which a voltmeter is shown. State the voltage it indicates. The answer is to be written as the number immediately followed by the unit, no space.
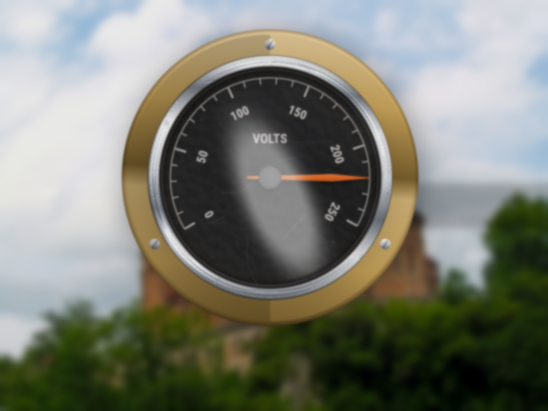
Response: 220V
